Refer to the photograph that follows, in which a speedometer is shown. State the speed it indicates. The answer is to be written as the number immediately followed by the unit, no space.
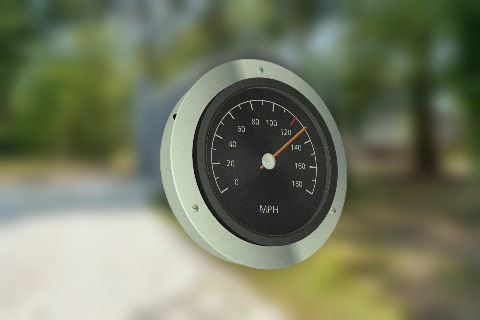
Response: 130mph
